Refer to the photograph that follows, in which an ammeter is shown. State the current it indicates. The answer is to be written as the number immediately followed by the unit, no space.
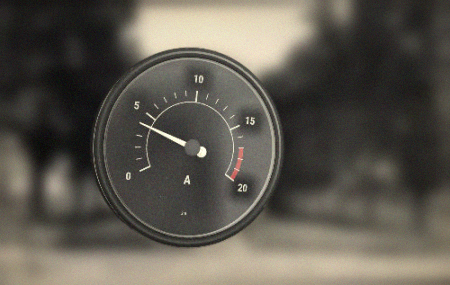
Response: 4A
